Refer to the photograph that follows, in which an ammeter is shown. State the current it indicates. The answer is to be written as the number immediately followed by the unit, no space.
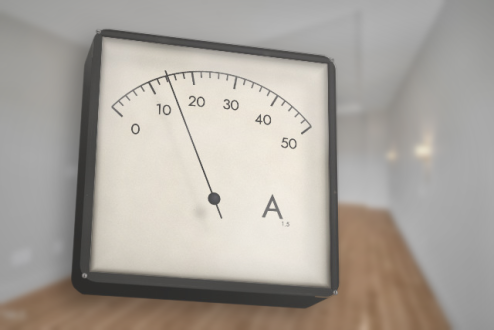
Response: 14A
